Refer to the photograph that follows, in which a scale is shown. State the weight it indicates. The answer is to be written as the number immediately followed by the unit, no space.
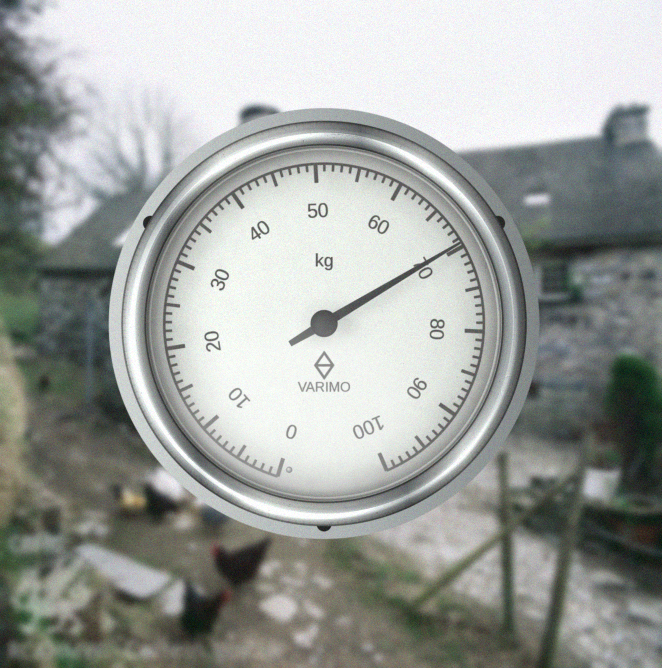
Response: 69.5kg
